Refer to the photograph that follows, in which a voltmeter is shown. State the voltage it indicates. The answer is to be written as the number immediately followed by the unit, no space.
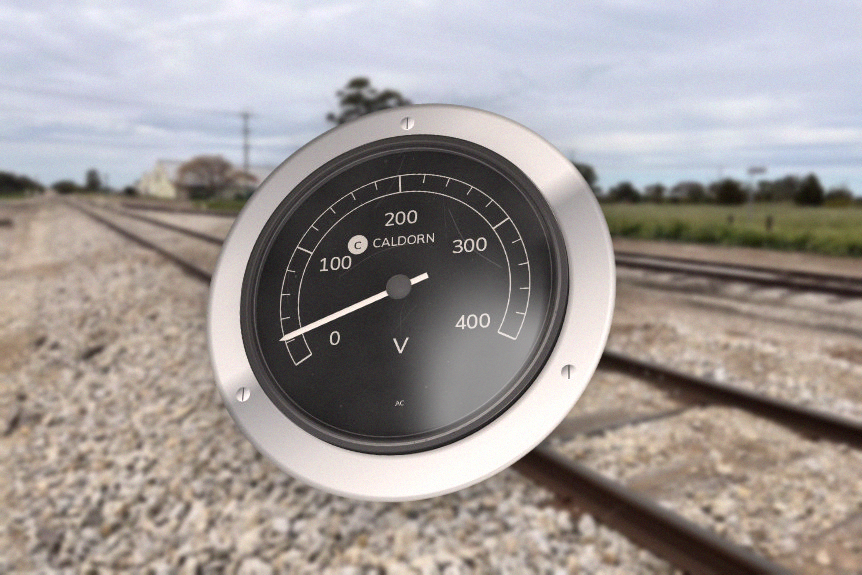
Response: 20V
